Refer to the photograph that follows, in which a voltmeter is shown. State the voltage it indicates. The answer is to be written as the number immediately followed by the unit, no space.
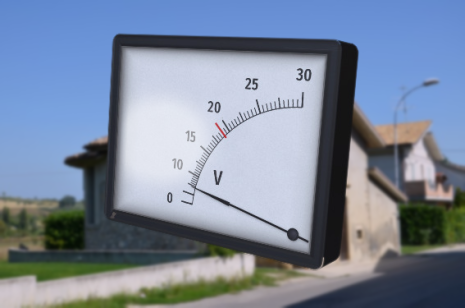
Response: 7.5V
